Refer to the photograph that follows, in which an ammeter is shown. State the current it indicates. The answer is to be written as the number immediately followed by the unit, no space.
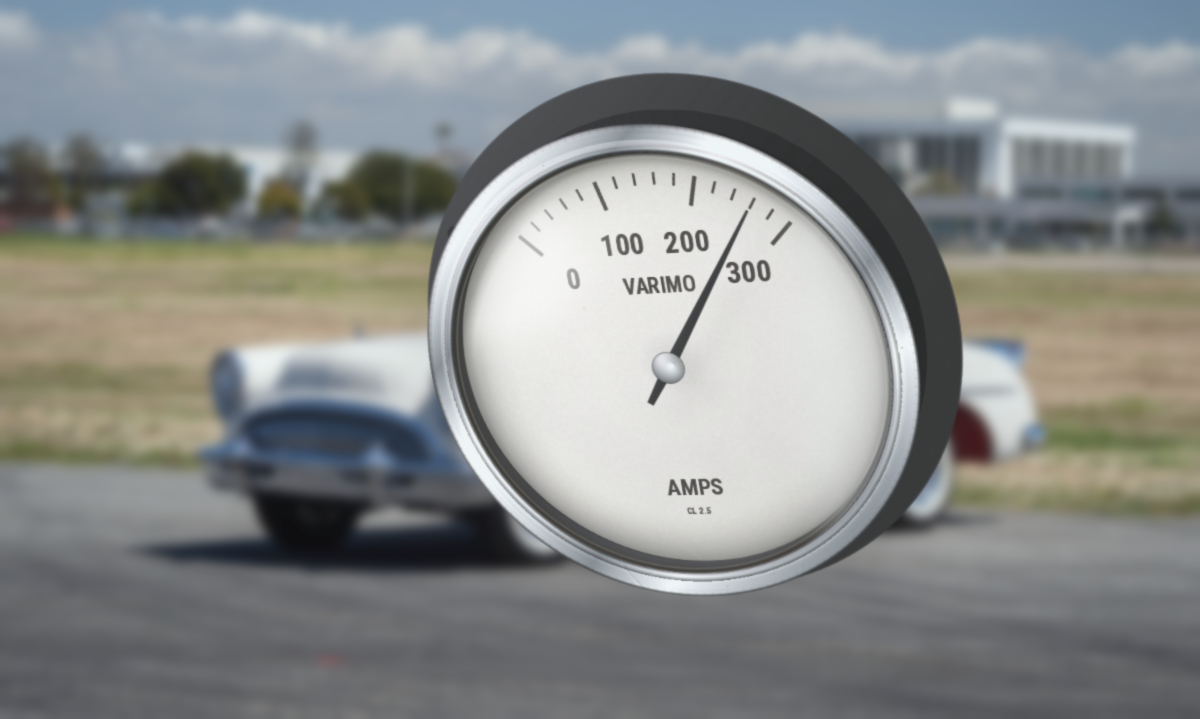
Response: 260A
